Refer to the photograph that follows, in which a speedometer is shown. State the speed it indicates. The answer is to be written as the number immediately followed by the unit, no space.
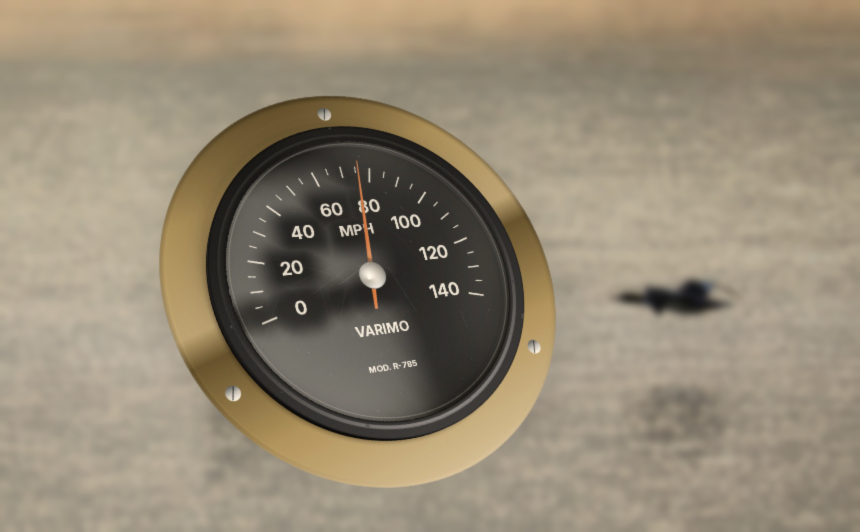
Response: 75mph
